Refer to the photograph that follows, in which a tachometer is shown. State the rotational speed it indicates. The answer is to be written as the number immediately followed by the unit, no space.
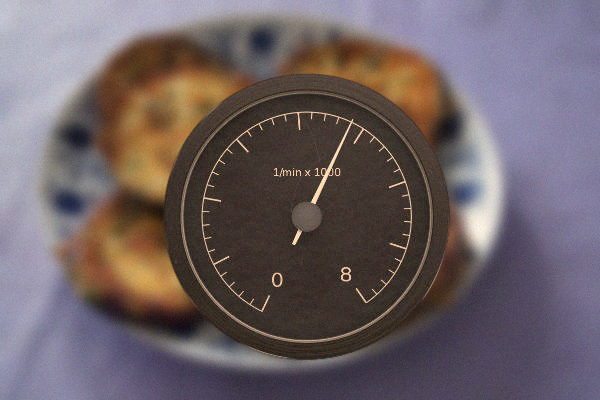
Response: 4800rpm
